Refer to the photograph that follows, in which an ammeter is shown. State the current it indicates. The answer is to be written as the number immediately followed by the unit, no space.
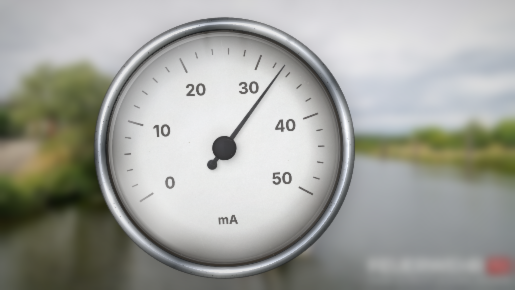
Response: 33mA
